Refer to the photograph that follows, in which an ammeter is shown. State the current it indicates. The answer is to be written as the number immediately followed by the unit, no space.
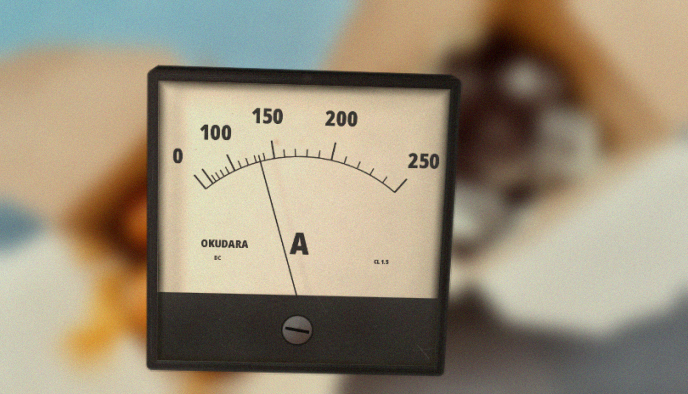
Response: 135A
